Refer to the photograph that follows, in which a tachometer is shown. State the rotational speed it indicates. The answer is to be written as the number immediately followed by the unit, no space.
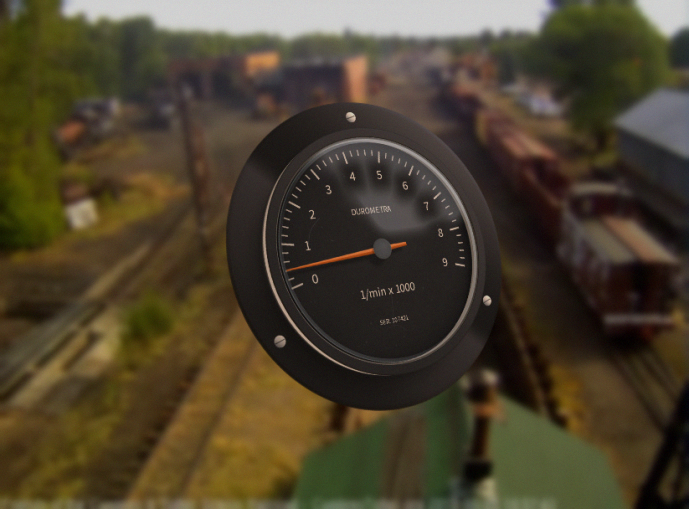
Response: 400rpm
